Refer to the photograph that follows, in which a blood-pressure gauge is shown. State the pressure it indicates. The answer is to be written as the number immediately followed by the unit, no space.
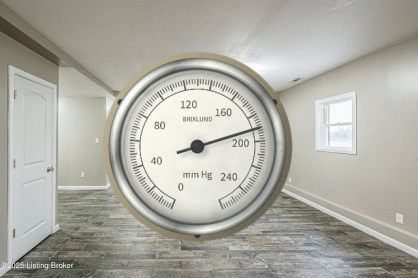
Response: 190mmHg
